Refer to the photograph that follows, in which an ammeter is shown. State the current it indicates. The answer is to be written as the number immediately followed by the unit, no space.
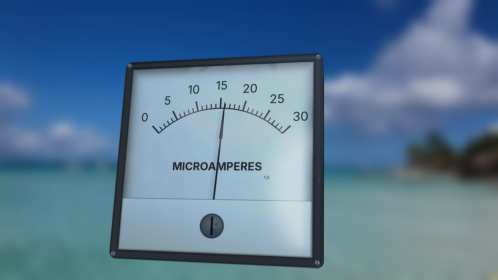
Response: 16µA
